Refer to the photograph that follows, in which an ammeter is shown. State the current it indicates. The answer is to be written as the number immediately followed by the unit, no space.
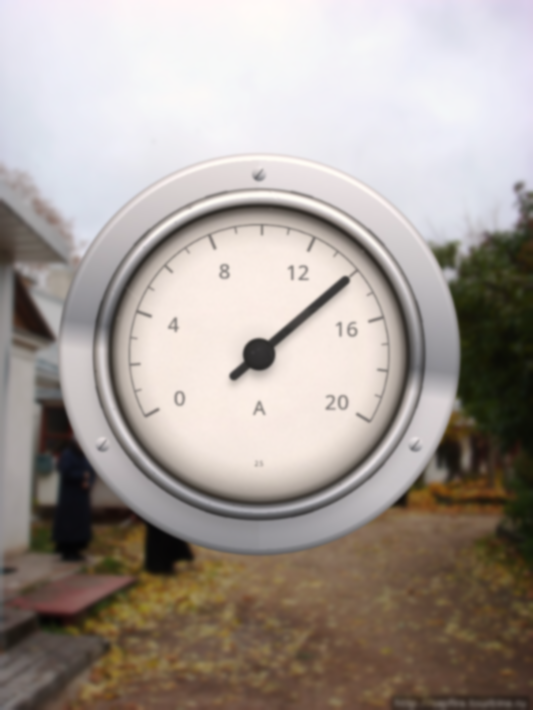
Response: 14A
